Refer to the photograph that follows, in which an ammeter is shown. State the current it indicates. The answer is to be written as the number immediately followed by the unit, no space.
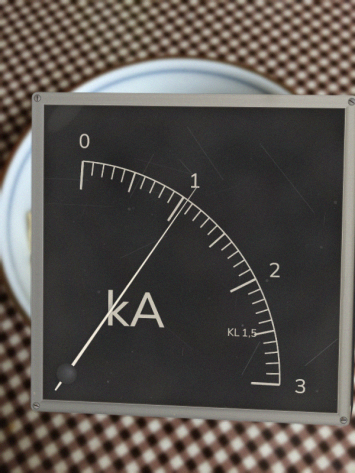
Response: 1.05kA
